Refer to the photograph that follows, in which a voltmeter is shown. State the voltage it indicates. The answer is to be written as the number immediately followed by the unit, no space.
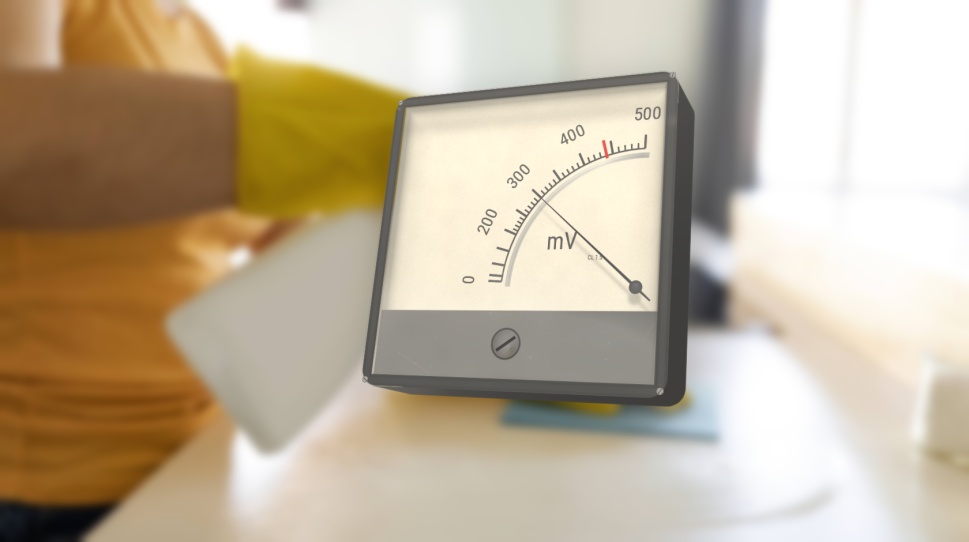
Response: 300mV
